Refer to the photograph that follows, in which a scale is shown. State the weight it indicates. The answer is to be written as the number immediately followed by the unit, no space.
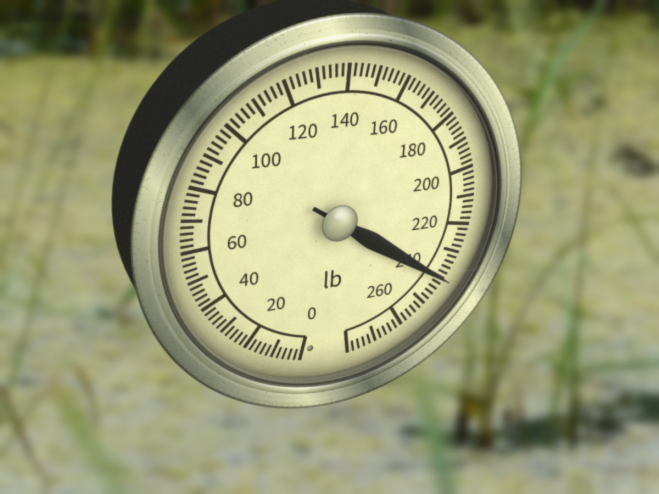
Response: 240lb
